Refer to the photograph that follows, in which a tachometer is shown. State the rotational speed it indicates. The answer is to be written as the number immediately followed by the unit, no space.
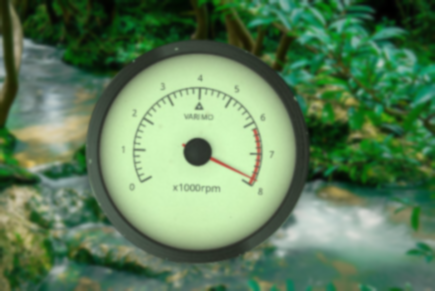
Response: 7800rpm
